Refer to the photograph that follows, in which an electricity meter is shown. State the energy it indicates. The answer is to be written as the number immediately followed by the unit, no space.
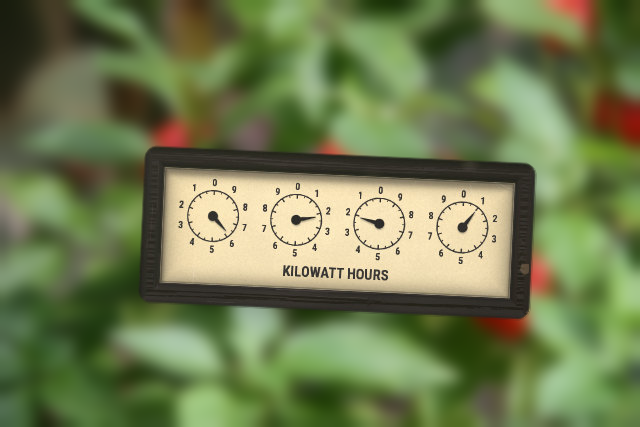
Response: 6221kWh
